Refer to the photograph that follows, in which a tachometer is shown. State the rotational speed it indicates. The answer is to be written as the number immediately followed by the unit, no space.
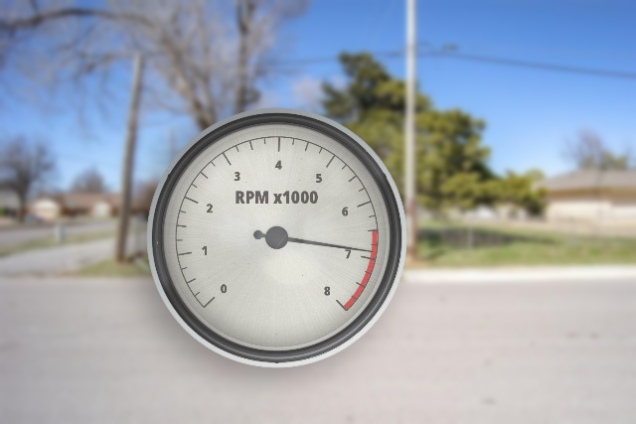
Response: 6875rpm
